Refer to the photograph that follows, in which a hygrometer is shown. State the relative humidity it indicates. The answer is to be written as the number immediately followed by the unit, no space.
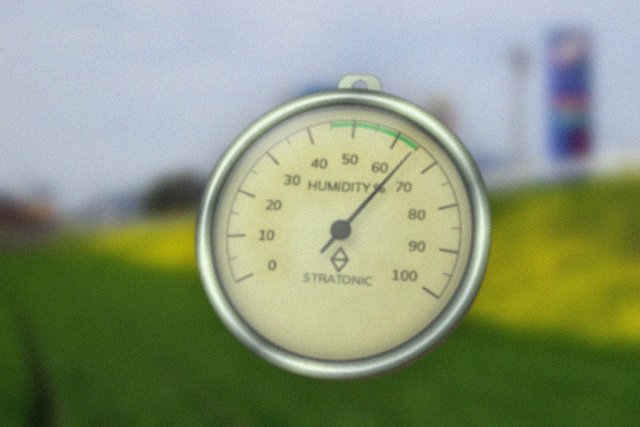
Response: 65%
